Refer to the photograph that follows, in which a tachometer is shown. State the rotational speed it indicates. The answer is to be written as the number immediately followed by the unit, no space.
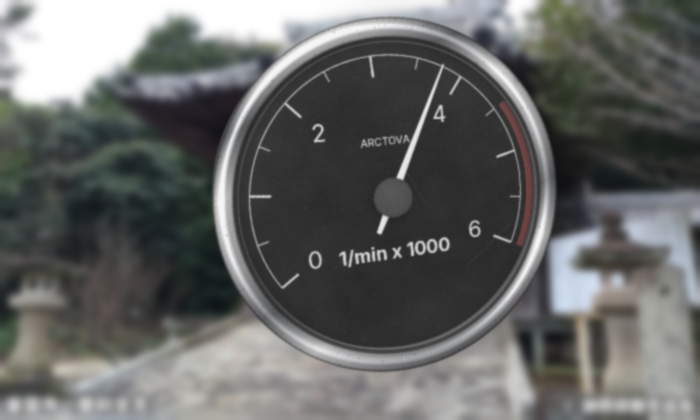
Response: 3750rpm
